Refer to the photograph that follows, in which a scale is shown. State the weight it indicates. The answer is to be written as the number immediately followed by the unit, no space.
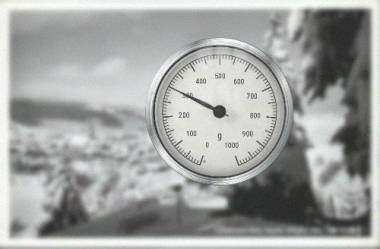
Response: 300g
